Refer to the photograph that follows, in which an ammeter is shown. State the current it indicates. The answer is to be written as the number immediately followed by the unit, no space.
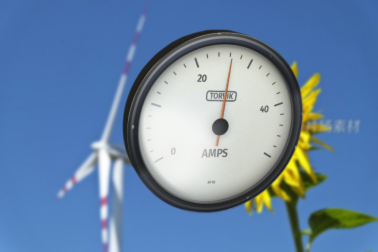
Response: 26A
